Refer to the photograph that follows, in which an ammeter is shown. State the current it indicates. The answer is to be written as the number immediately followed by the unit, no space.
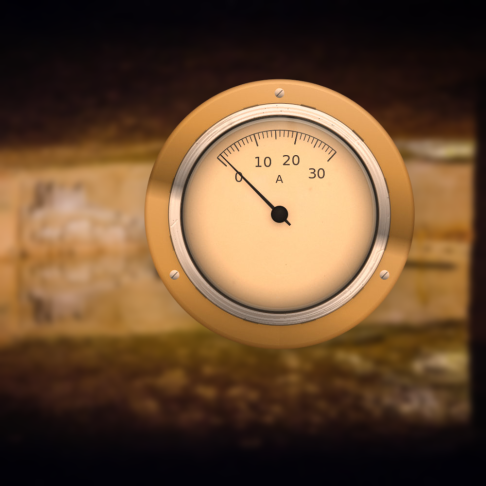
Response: 1A
